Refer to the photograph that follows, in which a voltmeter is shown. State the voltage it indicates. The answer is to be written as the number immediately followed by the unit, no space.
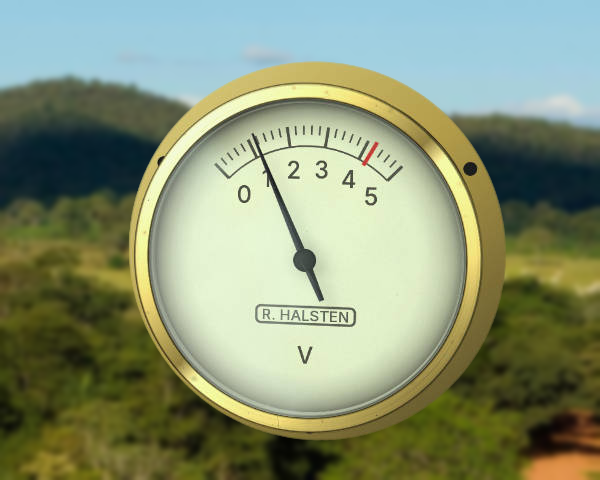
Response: 1.2V
